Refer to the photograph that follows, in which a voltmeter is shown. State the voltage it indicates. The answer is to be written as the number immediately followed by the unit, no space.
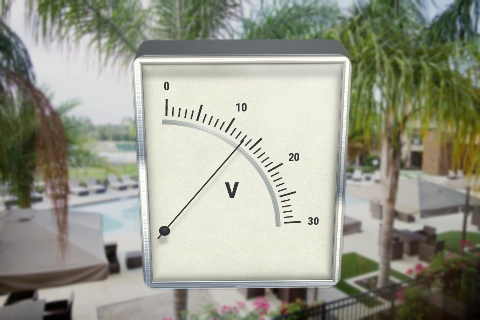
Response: 13V
